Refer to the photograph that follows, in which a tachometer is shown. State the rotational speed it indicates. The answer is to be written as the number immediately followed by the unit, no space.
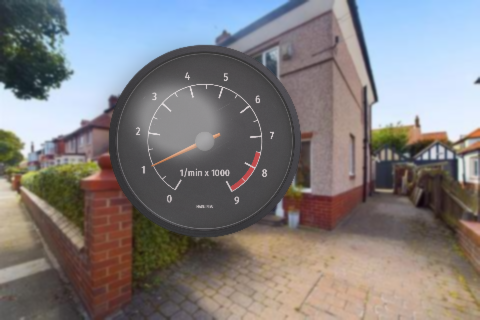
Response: 1000rpm
